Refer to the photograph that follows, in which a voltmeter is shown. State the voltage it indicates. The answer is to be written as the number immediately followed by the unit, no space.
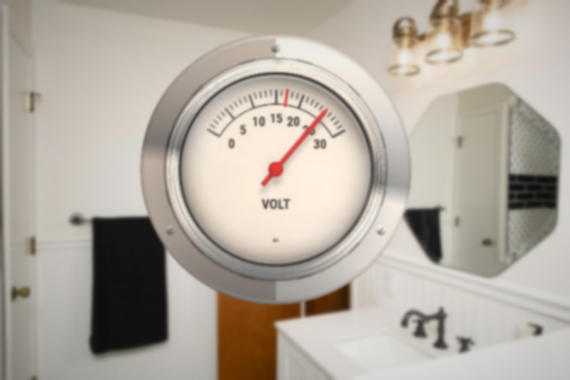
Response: 25V
